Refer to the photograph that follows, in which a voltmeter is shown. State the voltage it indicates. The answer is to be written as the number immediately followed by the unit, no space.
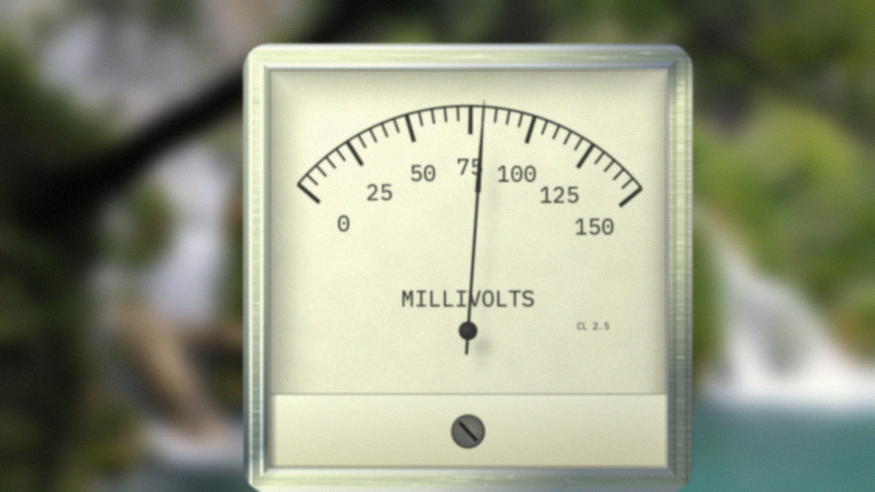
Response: 80mV
